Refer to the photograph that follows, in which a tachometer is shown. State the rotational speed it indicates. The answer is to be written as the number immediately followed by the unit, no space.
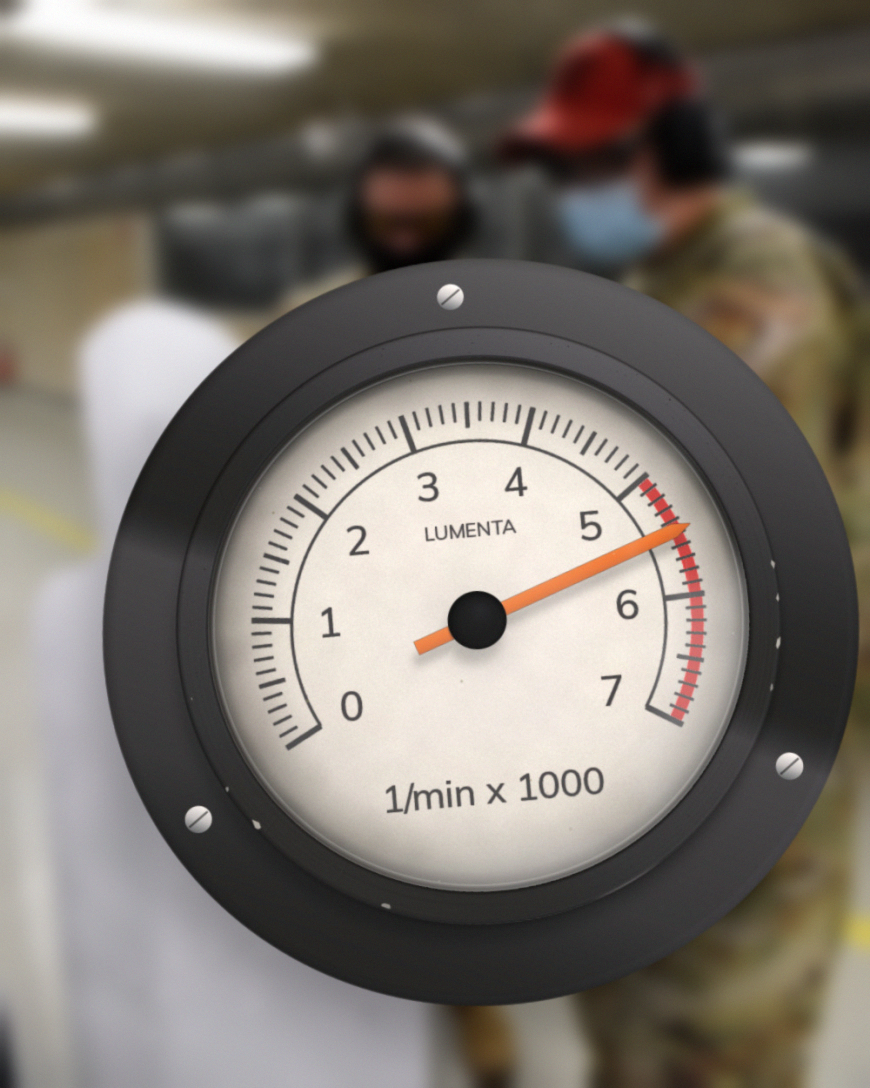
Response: 5500rpm
